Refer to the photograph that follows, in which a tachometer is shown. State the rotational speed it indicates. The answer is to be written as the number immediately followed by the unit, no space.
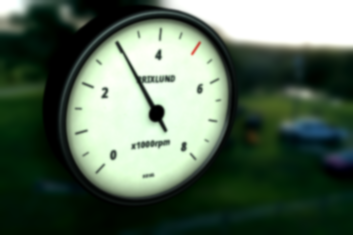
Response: 3000rpm
